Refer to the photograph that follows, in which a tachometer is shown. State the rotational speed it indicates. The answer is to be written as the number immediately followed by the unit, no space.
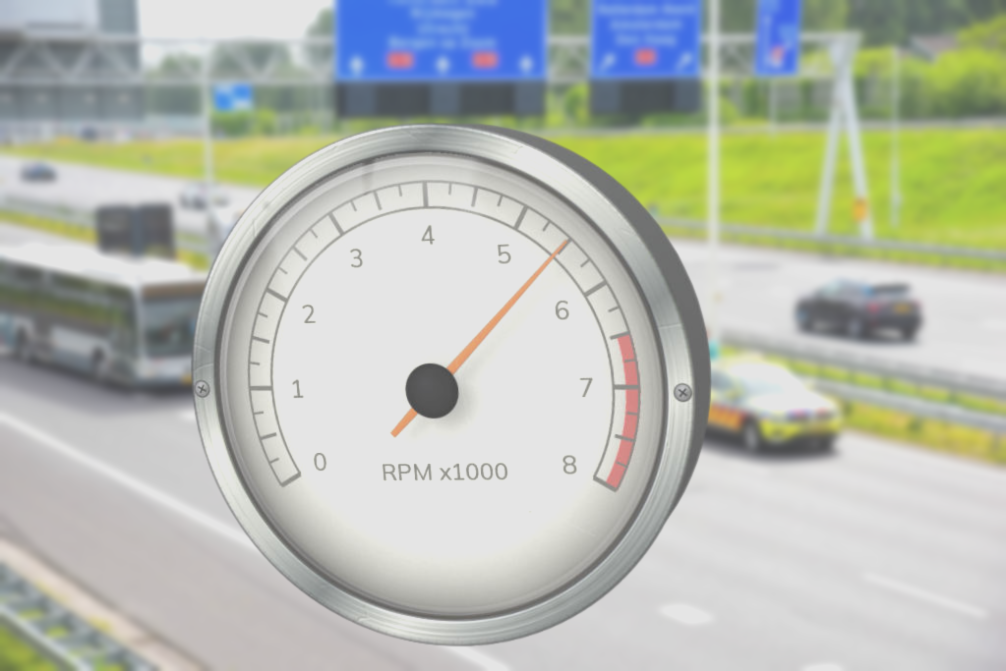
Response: 5500rpm
